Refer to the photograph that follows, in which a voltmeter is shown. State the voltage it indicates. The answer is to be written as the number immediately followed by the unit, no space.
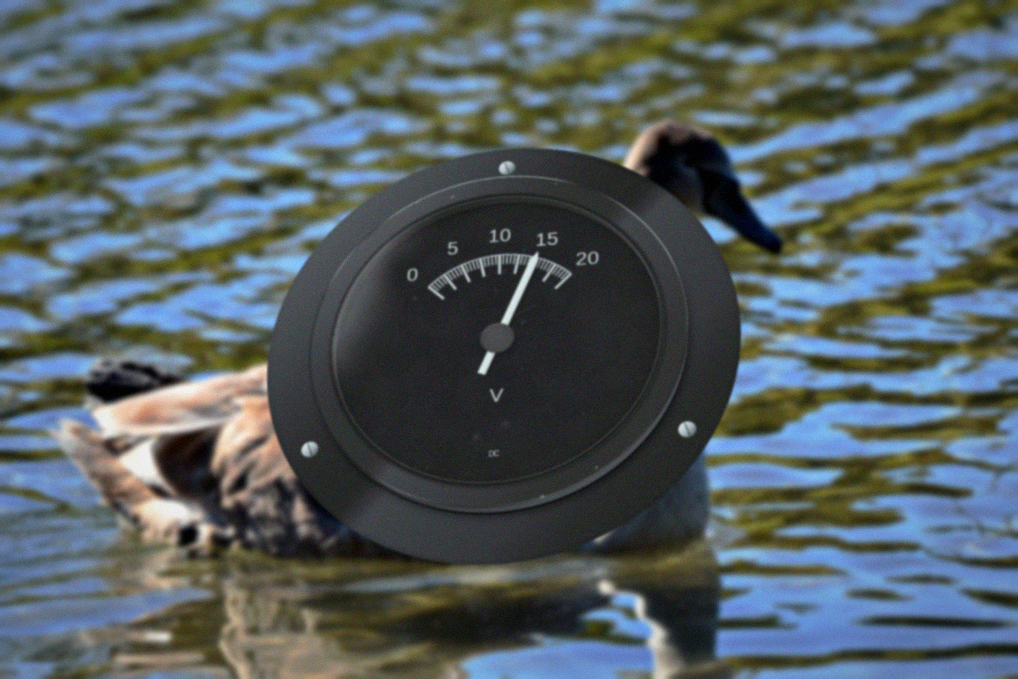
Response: 15V
